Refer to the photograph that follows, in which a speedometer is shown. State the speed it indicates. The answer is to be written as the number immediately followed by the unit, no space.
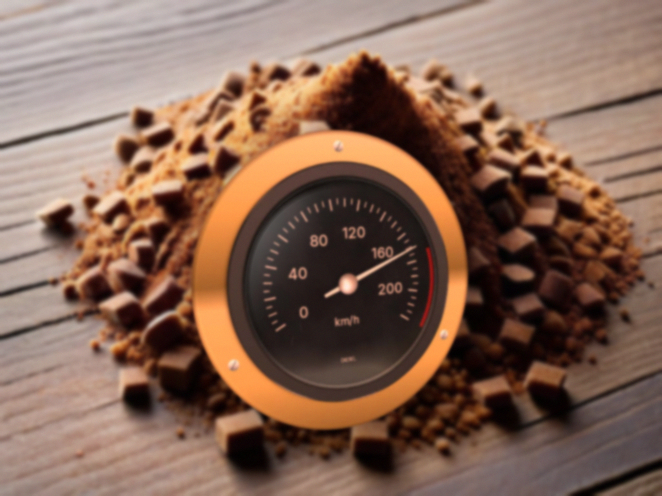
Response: 170km/h
